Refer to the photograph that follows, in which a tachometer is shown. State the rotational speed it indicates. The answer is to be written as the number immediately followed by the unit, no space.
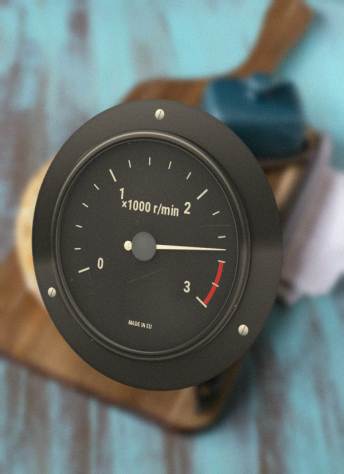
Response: 2500rpm
